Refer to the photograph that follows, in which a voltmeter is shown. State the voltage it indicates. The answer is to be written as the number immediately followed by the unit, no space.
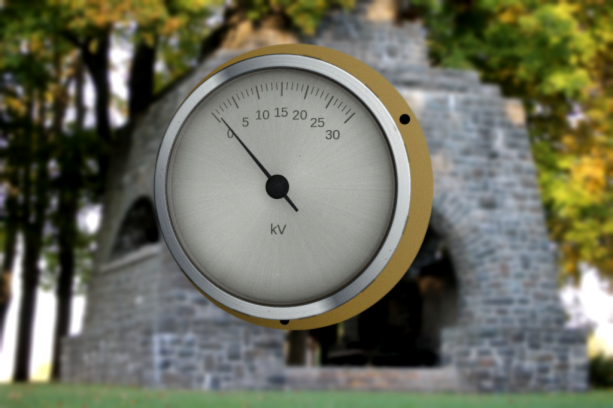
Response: 1kV
